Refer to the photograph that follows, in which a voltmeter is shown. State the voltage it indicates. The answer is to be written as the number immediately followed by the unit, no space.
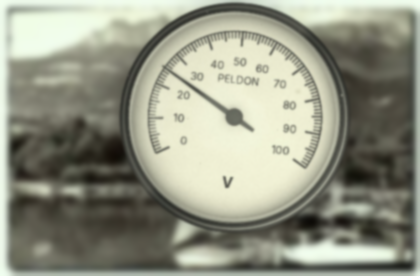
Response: 25V
